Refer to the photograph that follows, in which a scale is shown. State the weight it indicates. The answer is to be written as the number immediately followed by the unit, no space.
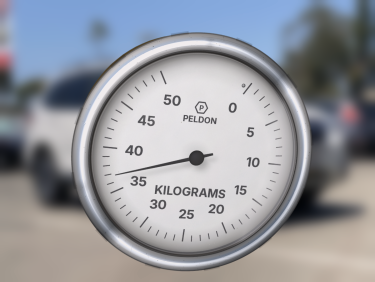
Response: 37kg
